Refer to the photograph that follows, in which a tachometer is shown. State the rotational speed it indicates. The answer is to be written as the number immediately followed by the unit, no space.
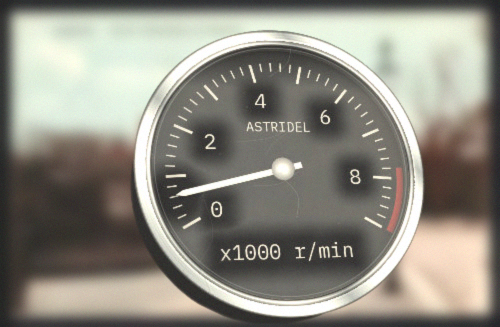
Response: 600rpm
